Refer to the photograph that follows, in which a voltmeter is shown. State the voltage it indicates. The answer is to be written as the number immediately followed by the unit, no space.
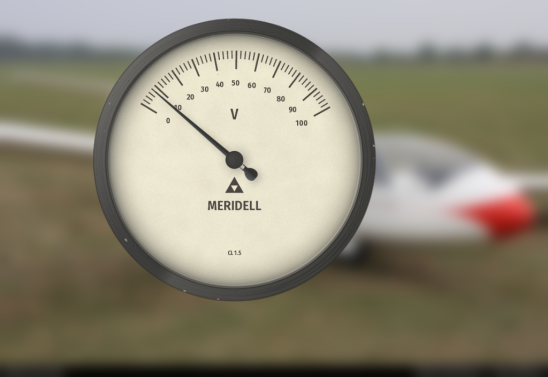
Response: 8V
